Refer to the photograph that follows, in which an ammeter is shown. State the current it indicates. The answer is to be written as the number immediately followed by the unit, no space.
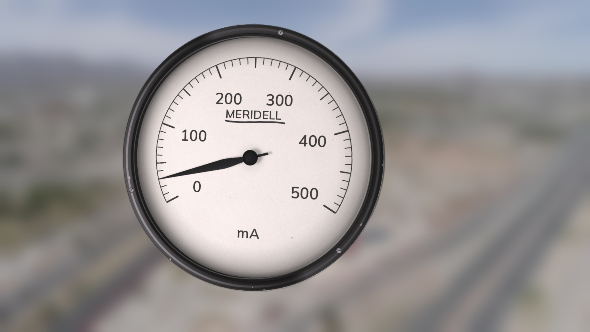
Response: 30mA
